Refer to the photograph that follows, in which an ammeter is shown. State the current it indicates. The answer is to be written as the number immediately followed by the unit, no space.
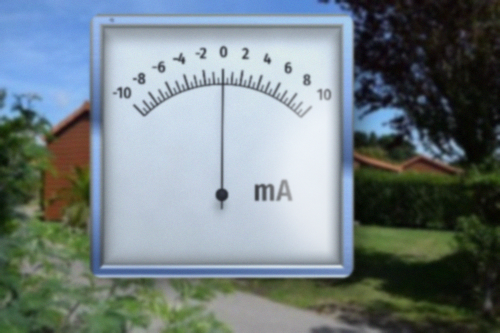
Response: 0mA
